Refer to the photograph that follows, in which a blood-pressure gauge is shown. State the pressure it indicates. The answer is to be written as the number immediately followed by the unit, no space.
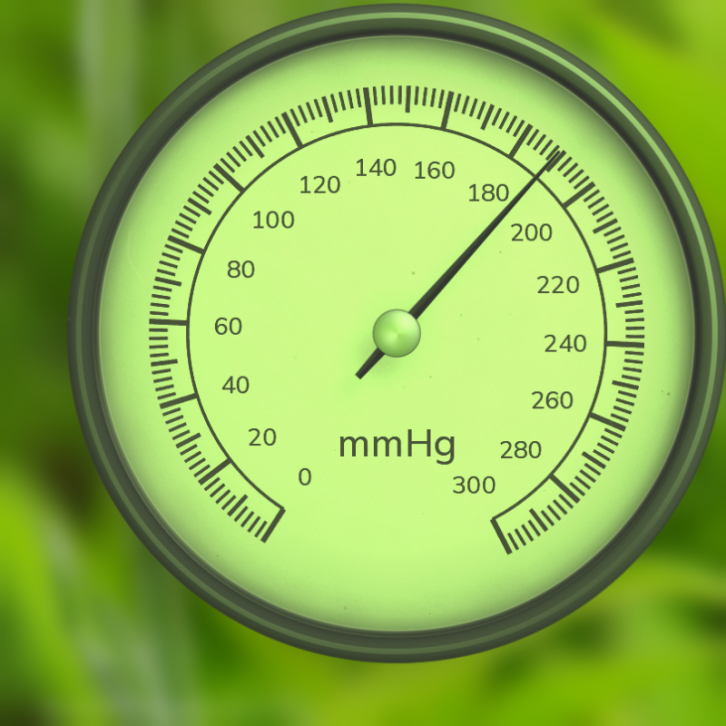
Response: 189mmHg
